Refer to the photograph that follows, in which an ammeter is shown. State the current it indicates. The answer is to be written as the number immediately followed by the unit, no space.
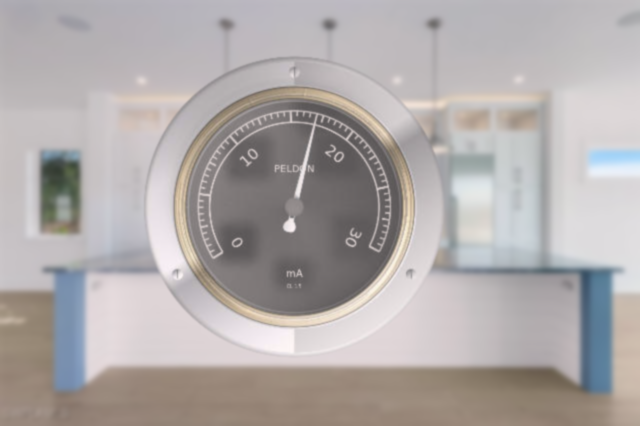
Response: 17mA
